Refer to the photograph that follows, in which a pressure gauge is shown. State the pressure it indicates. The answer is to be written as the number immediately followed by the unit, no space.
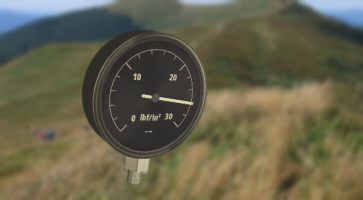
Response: 26psi
